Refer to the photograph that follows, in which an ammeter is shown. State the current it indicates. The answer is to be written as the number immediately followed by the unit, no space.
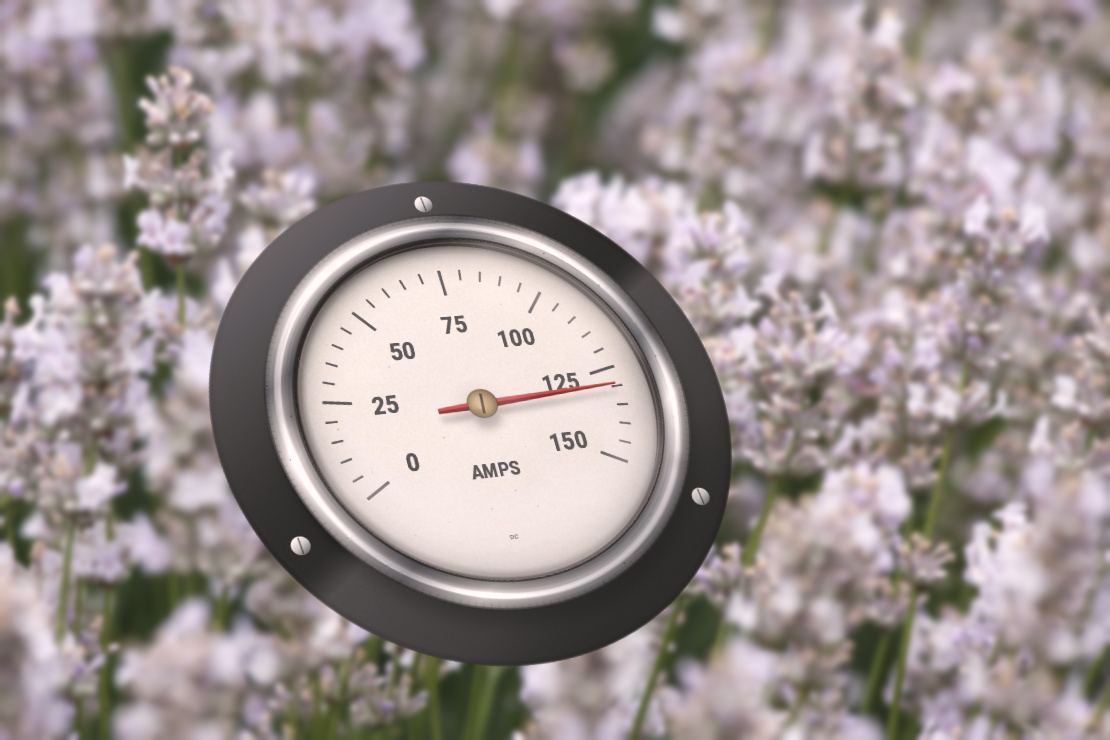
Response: 130A
